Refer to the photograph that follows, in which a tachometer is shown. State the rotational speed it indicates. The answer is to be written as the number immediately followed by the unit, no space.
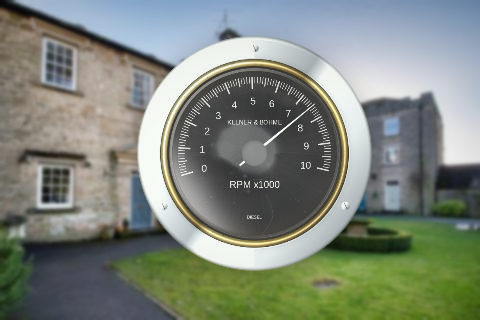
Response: 7500rpm
